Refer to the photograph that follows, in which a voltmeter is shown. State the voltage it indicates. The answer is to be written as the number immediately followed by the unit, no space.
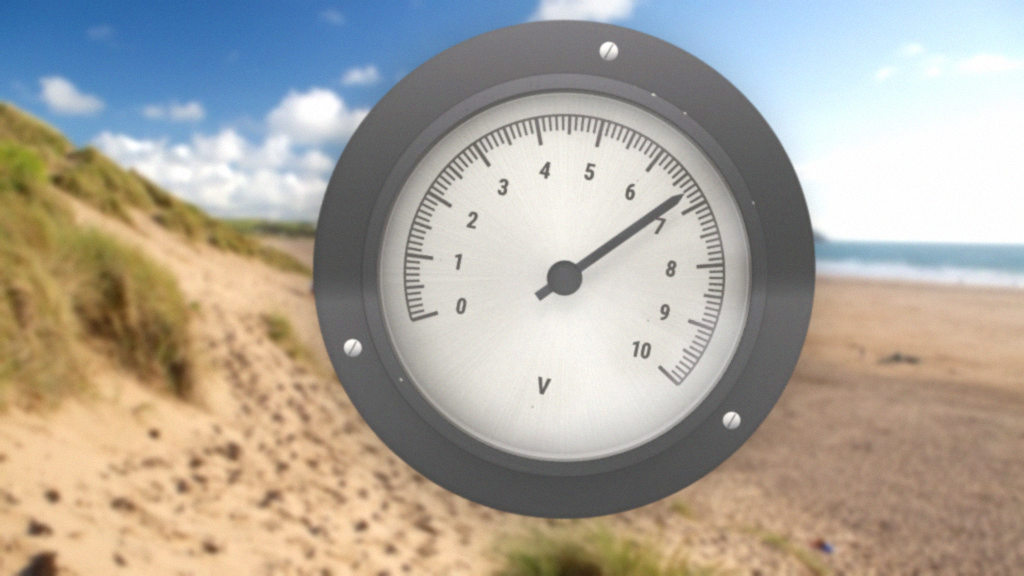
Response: 6.7V
